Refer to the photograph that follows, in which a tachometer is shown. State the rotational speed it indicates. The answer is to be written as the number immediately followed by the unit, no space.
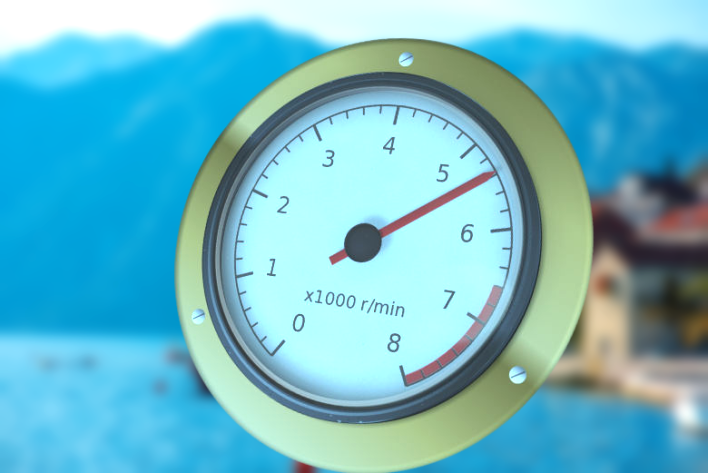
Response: 5400rpm
